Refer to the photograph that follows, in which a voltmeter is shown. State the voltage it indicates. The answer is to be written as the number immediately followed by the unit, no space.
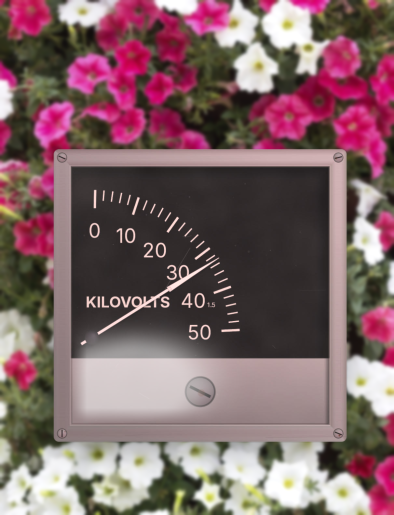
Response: 33kV
